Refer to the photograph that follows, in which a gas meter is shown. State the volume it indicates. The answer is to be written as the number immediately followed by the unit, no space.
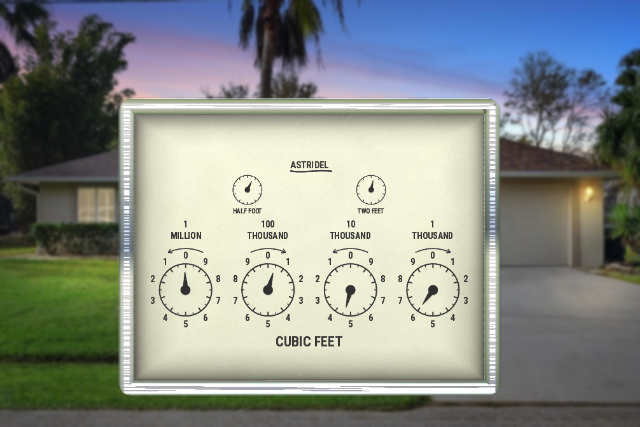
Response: 4600ft³
